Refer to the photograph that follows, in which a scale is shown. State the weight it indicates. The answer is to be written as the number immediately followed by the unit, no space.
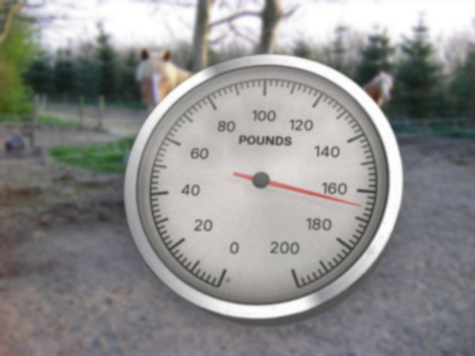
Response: 166lb
